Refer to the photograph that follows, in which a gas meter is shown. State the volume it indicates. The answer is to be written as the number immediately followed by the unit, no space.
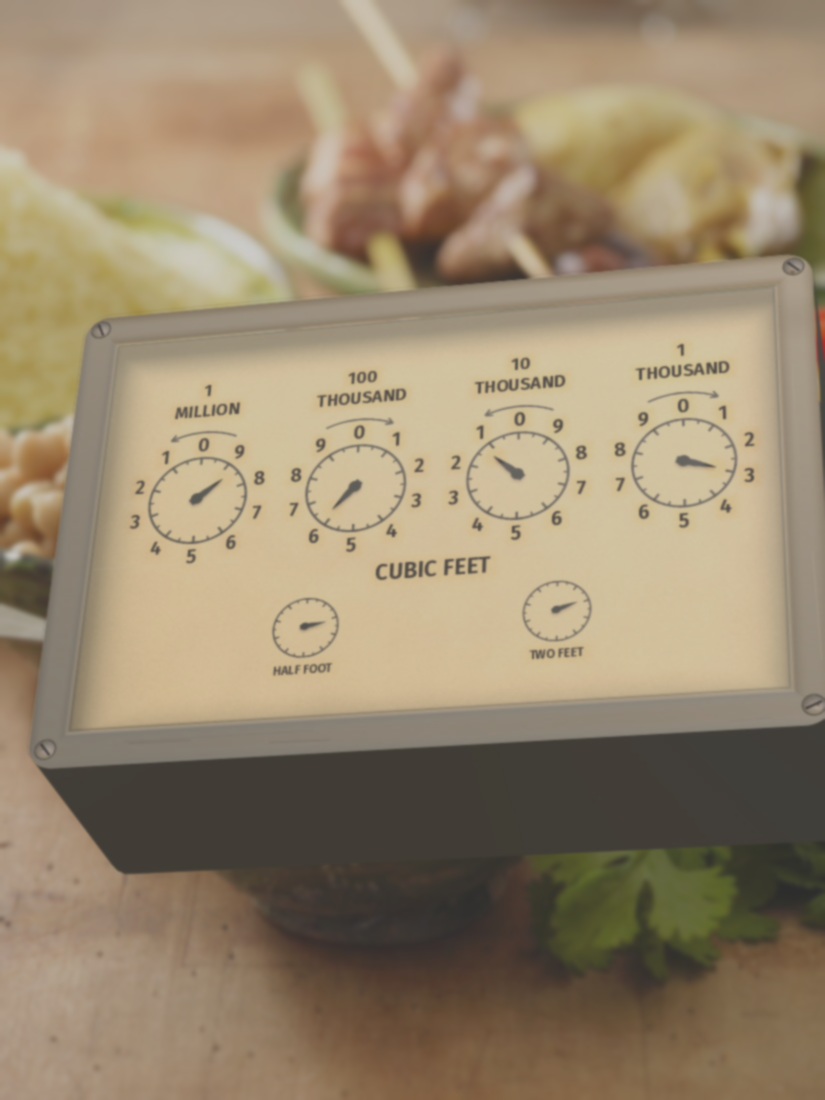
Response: 861300ft³
